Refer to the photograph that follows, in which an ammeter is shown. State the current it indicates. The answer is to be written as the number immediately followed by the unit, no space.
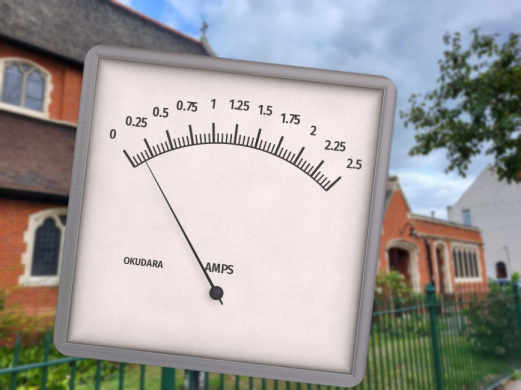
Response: 0.15A
